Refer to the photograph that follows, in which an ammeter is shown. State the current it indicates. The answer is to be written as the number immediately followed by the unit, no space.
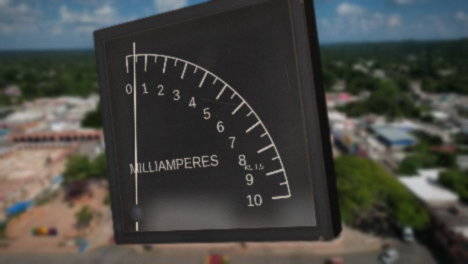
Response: 0.5mA
